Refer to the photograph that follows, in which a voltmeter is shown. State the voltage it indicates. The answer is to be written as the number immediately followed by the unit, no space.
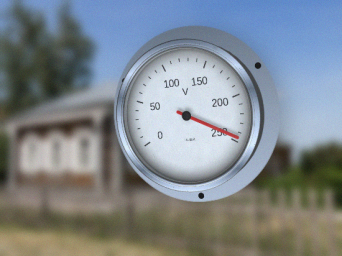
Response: 245V
